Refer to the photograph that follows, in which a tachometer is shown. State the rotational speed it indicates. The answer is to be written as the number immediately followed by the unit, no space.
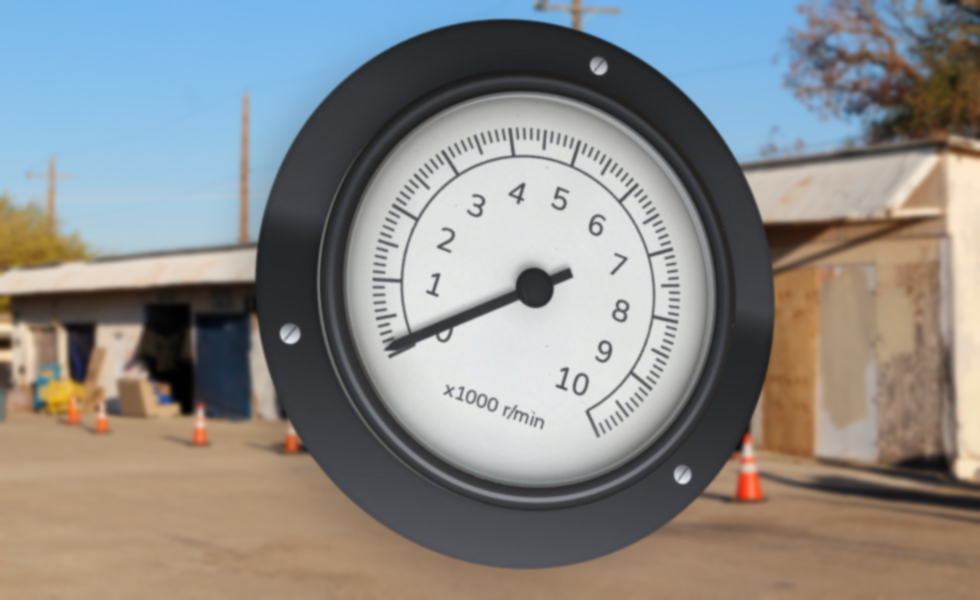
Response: 100rpm
